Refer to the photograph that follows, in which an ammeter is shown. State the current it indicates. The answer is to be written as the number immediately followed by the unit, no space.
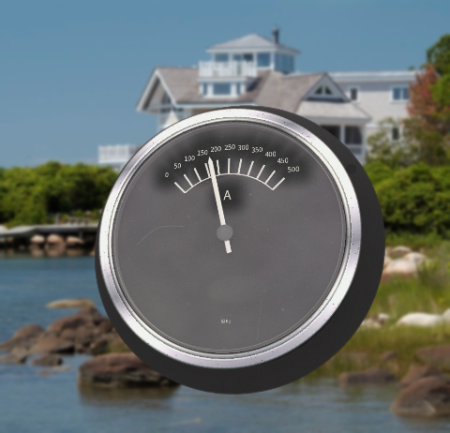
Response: 175A
